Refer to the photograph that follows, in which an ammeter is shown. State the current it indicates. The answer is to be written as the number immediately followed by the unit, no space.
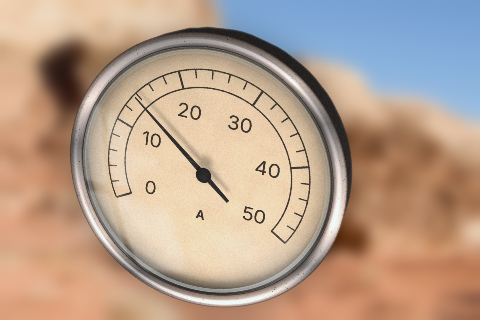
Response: 14A
